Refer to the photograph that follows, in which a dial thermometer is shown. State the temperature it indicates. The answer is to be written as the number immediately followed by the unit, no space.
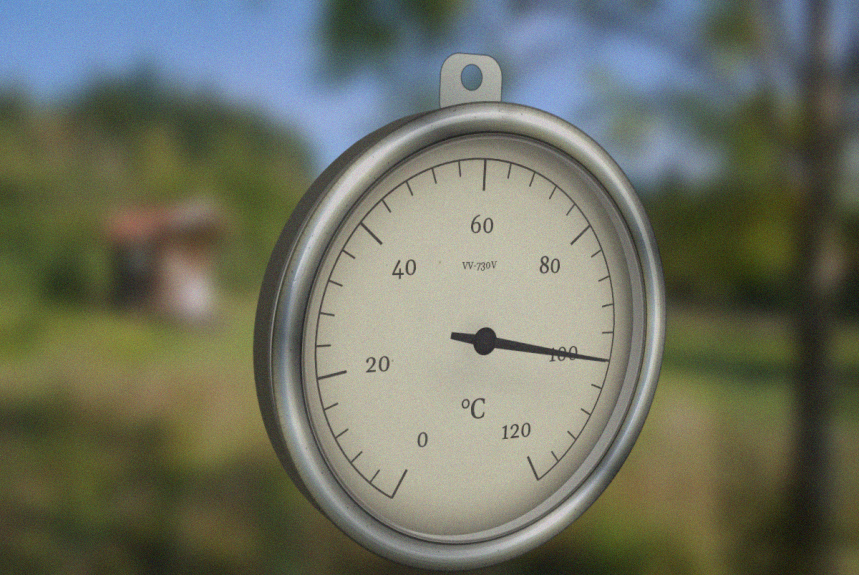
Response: 100°C
